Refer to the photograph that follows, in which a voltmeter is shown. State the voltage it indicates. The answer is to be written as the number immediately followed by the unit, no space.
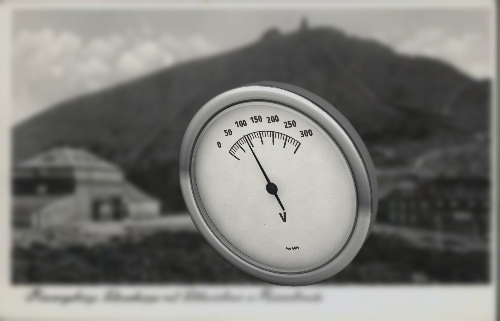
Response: 100V
